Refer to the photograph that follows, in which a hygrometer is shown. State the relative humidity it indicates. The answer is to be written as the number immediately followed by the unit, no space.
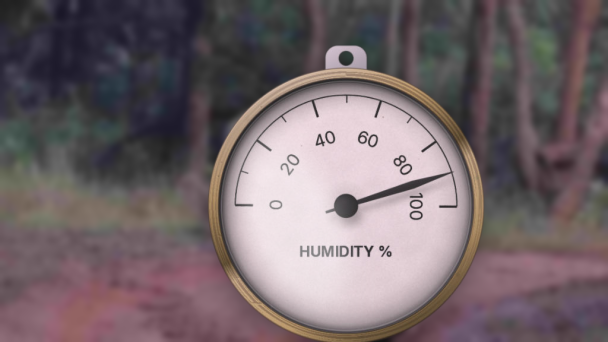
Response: 90%
